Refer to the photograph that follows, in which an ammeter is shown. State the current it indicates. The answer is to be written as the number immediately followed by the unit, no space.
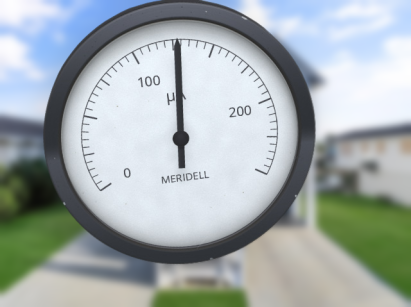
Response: 127.5µA
